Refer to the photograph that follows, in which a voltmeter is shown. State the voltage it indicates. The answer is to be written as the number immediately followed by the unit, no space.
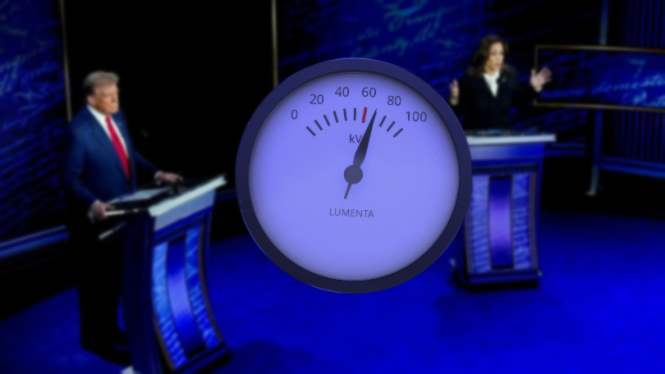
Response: 70kV
